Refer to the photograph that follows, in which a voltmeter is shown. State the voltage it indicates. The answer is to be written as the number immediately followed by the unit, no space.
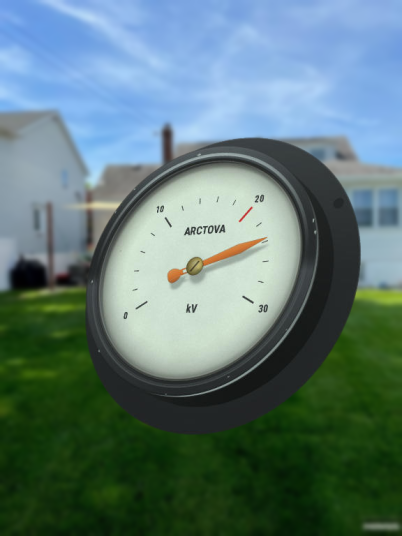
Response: 24kV
